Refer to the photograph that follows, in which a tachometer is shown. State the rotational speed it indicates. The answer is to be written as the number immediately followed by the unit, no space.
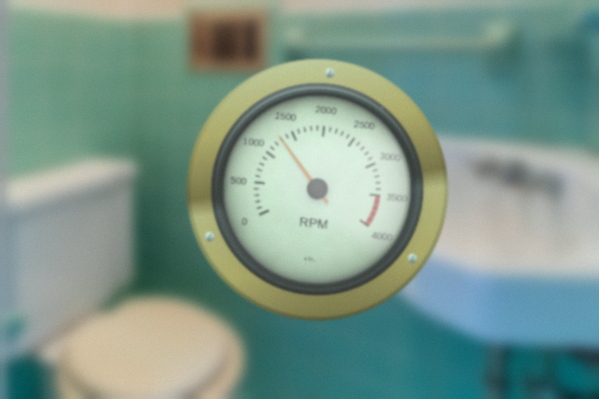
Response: 1300rpm
